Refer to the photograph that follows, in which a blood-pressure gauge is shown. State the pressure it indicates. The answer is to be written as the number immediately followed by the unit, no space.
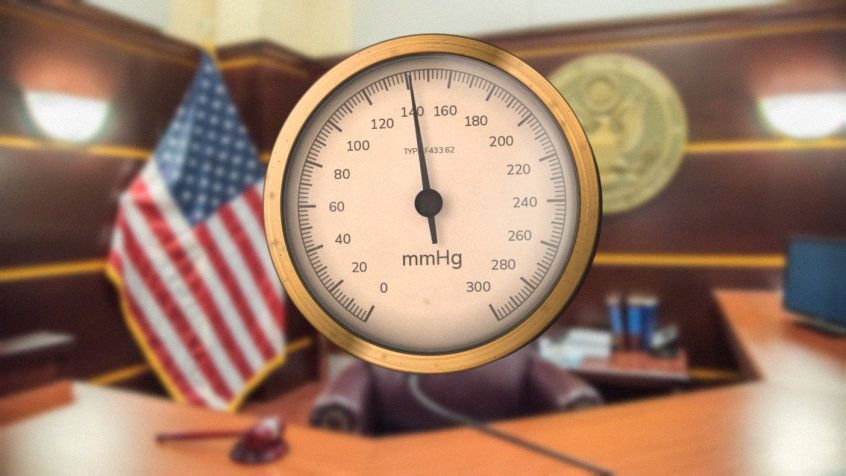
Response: 142mmHg
